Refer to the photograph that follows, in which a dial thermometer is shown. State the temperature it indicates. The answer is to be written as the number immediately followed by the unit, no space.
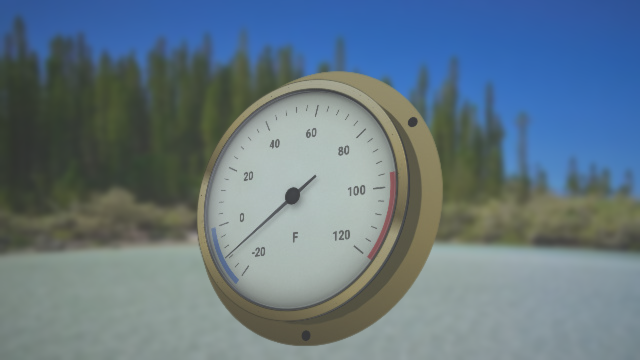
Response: -12°F
